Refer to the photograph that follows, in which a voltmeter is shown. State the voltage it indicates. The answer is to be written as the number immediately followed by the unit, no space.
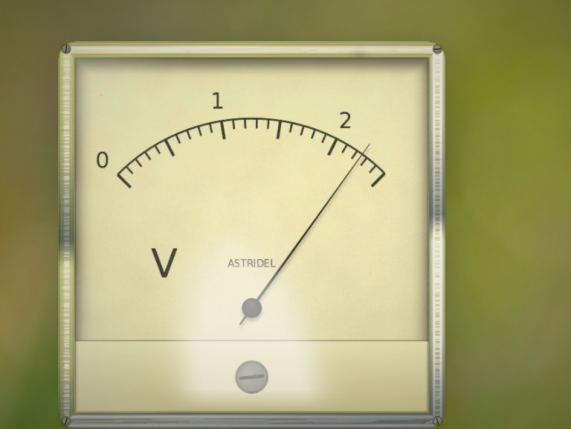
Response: 2.25V
